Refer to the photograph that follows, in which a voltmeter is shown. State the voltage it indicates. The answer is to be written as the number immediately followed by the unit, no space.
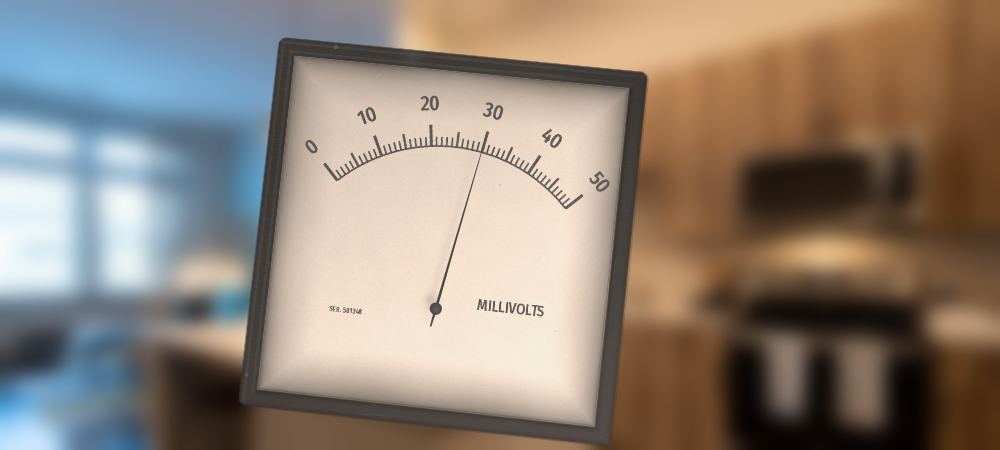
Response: 30mV
